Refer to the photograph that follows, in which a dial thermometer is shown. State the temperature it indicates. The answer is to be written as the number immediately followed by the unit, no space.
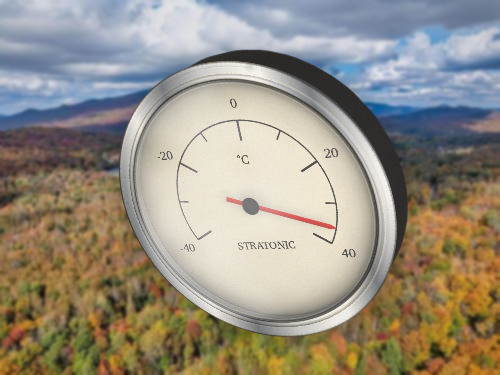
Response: 35°C
